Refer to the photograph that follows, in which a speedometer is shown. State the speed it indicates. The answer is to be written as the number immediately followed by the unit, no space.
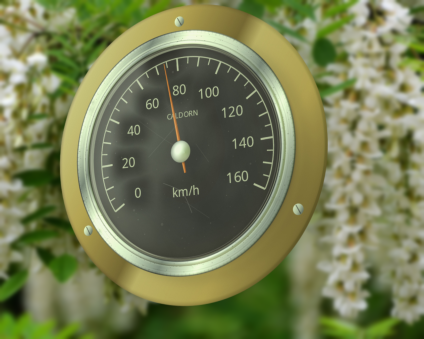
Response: 75km/h
